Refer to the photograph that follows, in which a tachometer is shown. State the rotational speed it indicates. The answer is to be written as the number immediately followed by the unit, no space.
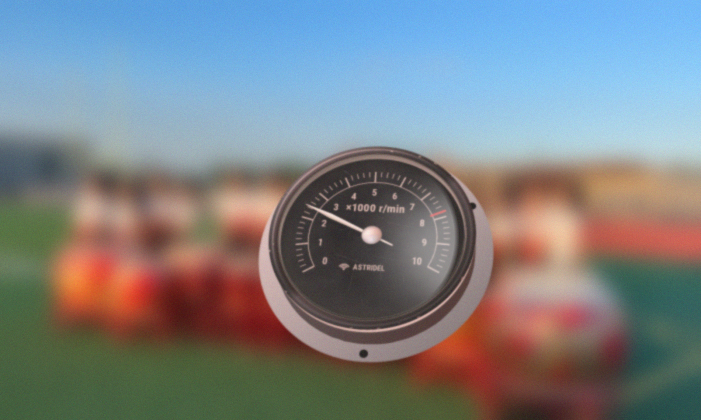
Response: 2400rpm
